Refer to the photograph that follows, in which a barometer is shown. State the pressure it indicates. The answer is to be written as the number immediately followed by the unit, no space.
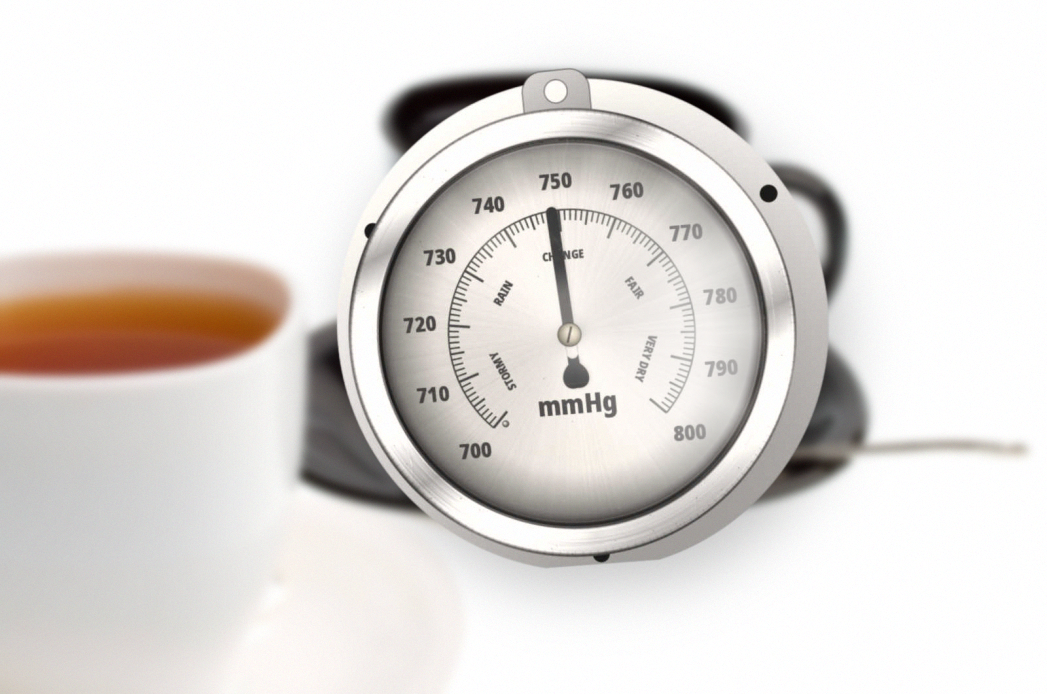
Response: 749mmHg
